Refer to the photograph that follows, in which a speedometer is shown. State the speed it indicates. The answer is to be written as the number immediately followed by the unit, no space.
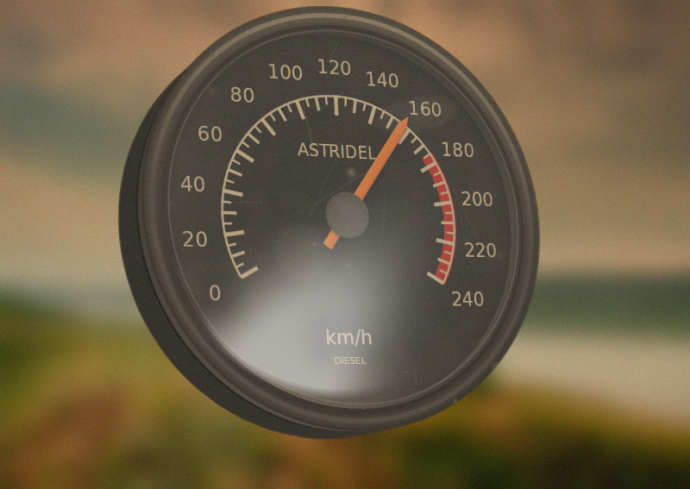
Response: 155km/h
